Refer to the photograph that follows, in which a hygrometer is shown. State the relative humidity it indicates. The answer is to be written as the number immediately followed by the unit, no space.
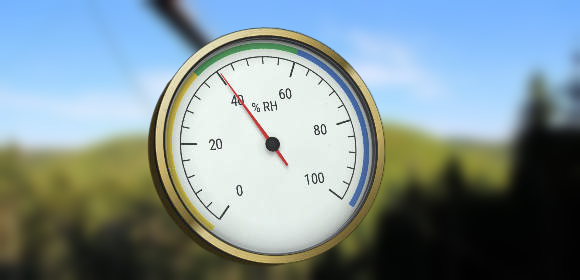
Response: 40%
